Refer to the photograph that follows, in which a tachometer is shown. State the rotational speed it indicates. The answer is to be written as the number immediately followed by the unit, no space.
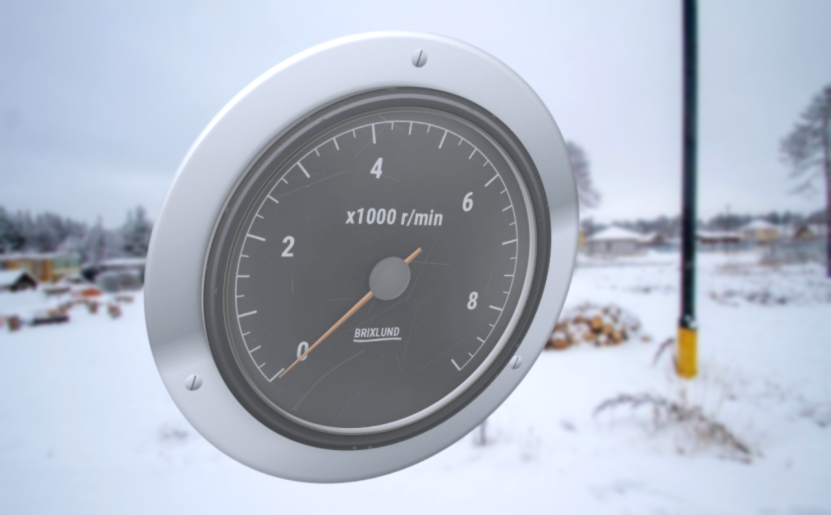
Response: 0rpm
